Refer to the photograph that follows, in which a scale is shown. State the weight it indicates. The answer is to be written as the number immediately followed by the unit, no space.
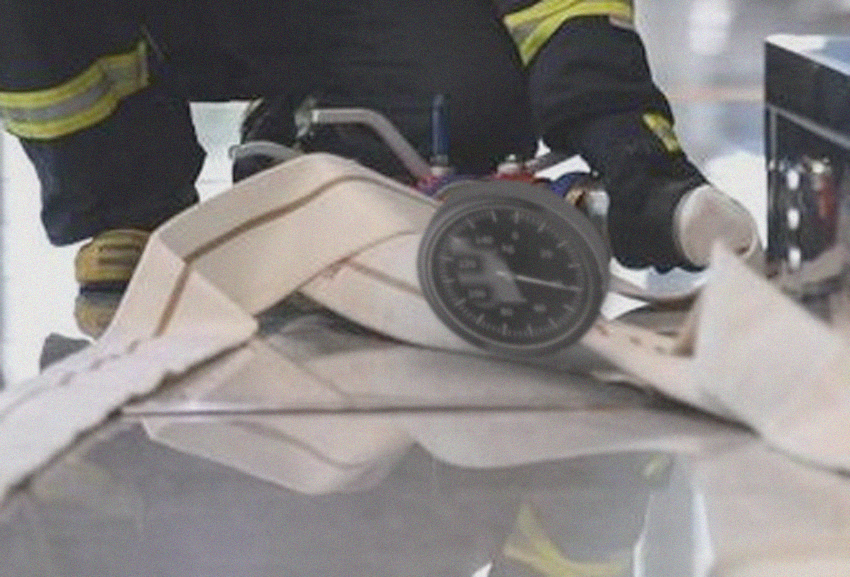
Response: 40kg
